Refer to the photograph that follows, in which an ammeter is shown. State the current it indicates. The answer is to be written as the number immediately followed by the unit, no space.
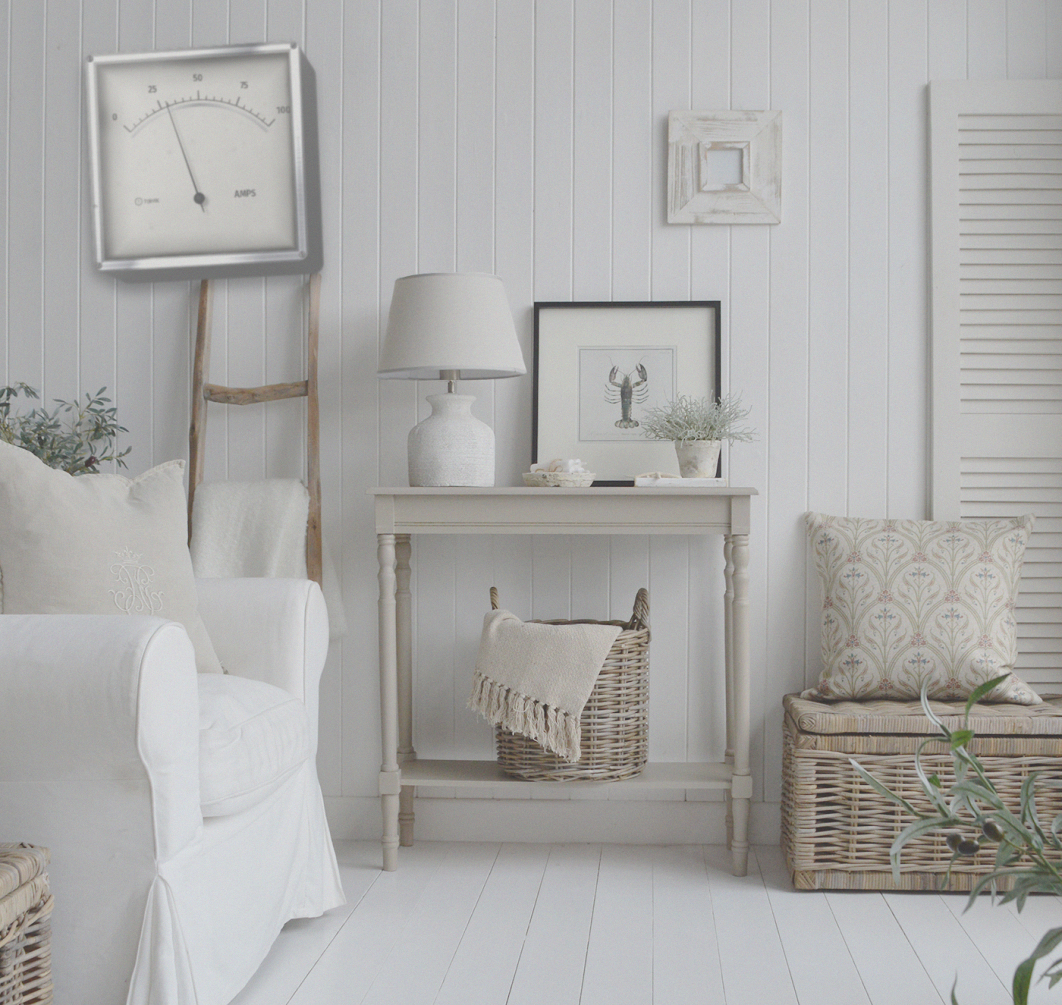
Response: 30A
